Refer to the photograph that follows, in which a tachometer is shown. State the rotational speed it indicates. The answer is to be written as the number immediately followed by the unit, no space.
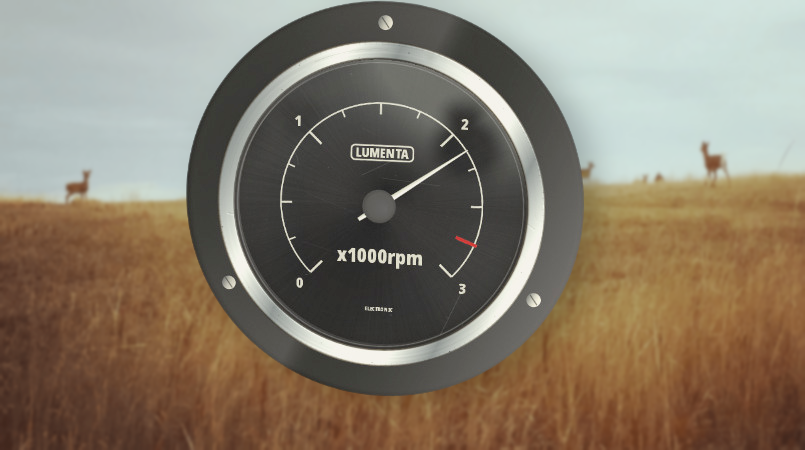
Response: 2125rpm
